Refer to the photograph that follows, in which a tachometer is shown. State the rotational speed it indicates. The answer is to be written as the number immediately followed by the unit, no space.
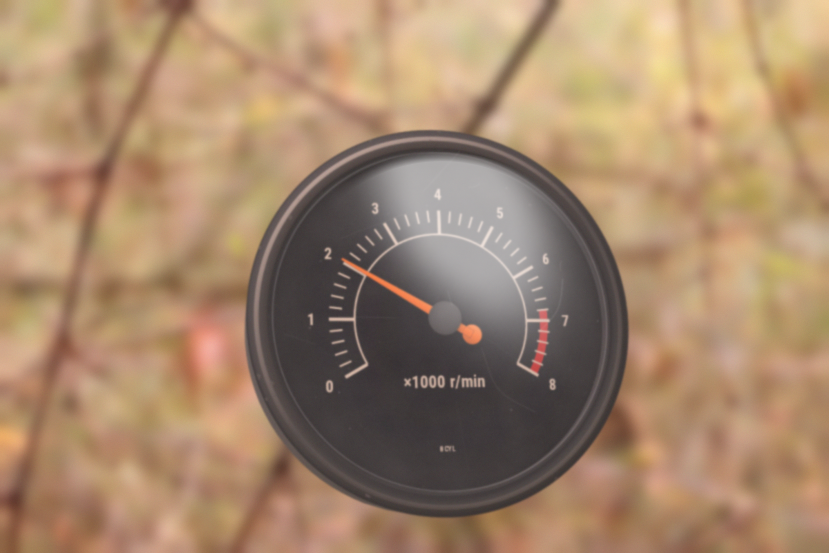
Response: 2000rpm
